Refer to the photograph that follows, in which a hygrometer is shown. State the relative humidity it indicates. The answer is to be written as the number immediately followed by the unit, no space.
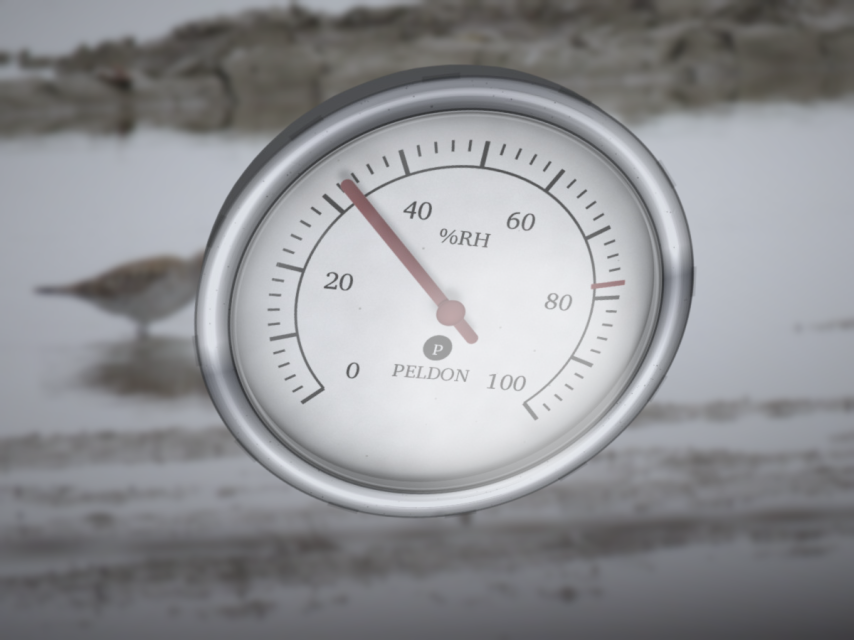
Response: 33%
